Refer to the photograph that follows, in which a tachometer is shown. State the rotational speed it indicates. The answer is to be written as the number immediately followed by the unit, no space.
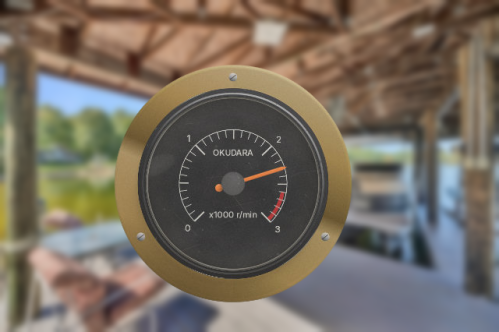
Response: 2300rpm
